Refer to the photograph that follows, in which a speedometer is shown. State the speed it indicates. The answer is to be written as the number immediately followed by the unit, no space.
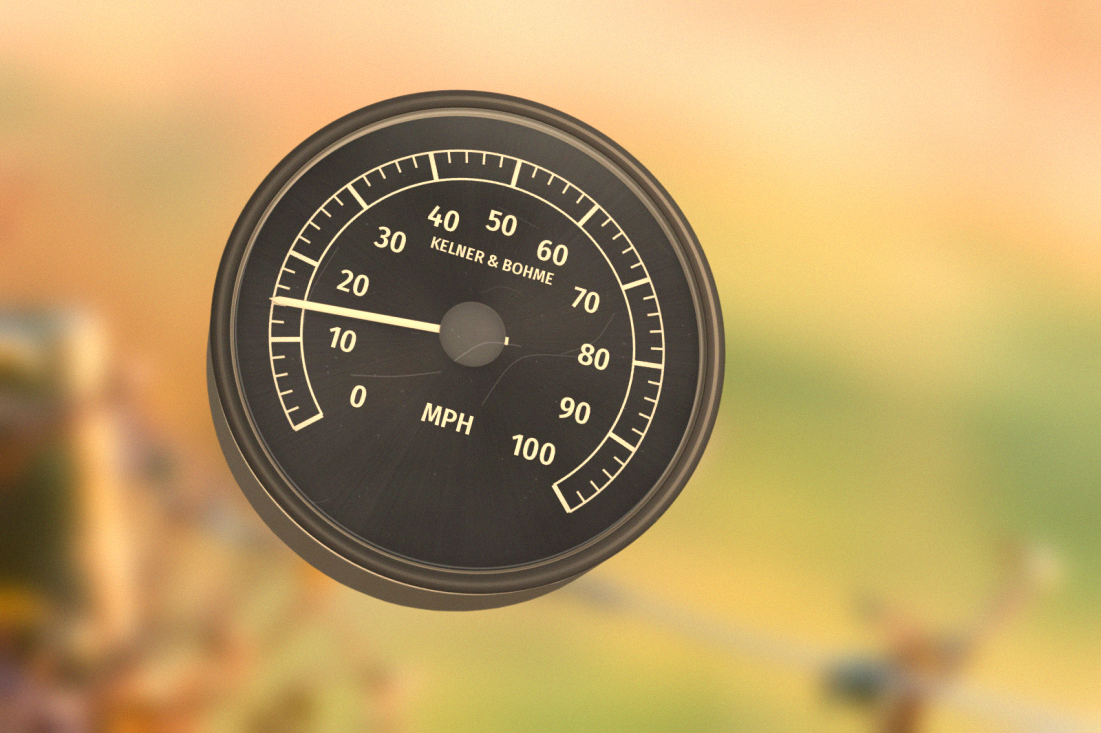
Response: 14mph
